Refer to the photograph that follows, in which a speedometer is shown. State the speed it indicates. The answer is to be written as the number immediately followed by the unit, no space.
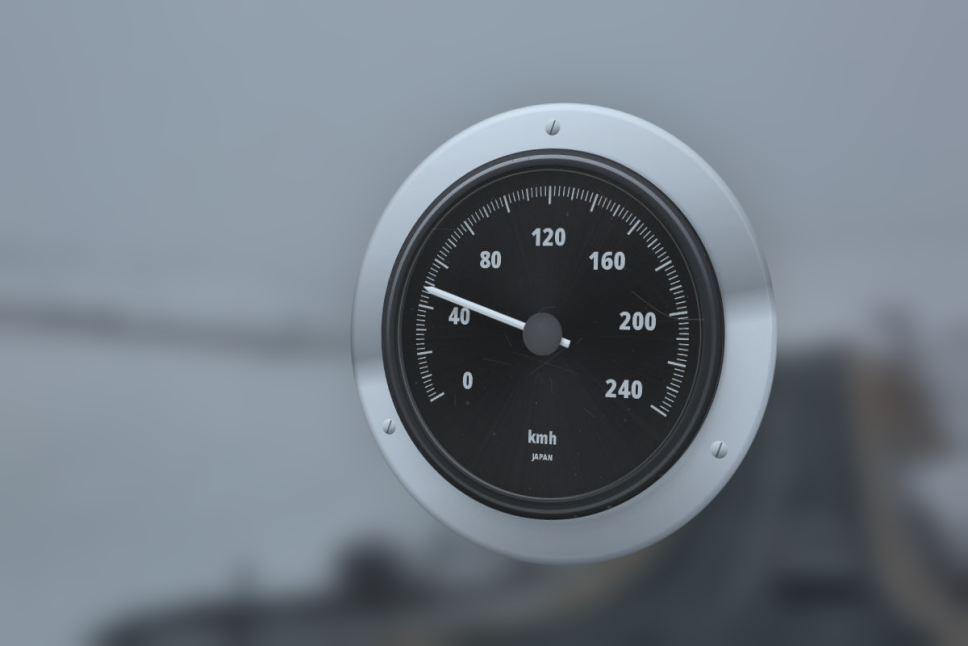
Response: 48km/h
